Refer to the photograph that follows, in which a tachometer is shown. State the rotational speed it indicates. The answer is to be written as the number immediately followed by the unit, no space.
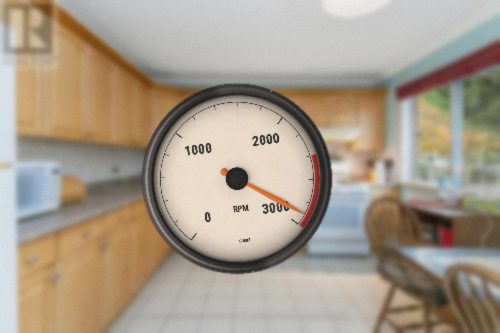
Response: 2900rpm
